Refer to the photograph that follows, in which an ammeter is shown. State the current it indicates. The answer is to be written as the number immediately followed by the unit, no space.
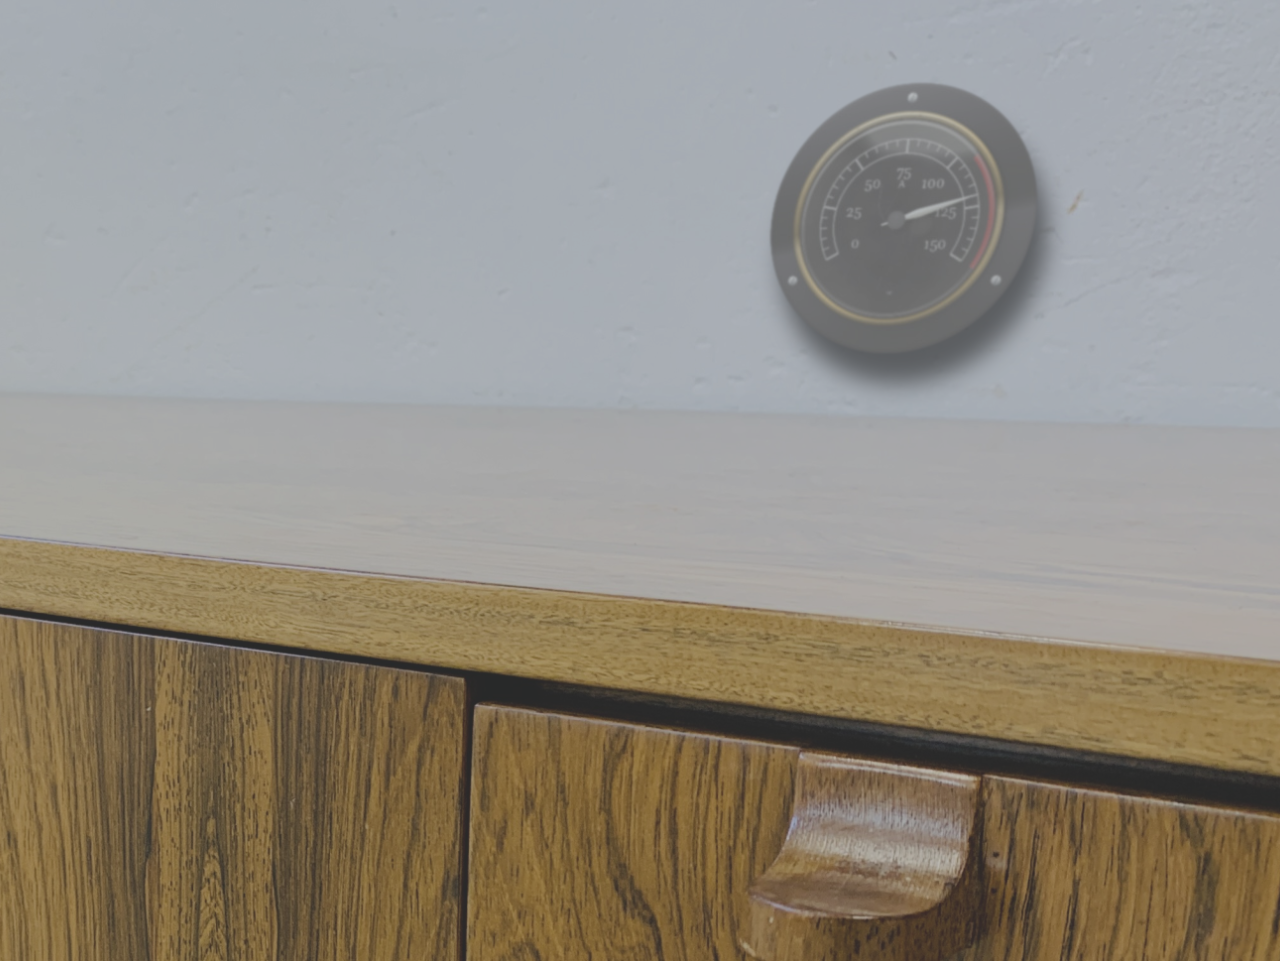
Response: 120A
